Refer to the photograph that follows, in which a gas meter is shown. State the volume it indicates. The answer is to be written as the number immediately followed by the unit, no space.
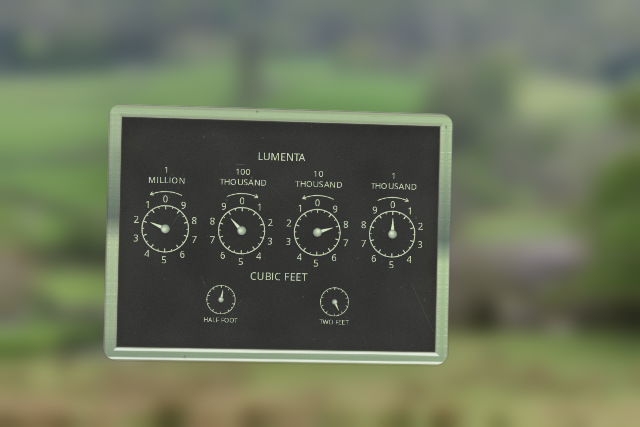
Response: 188000ft³
